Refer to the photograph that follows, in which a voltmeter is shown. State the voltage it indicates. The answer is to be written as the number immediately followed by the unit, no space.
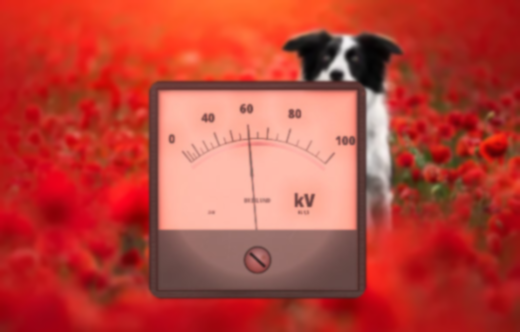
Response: 60kV
